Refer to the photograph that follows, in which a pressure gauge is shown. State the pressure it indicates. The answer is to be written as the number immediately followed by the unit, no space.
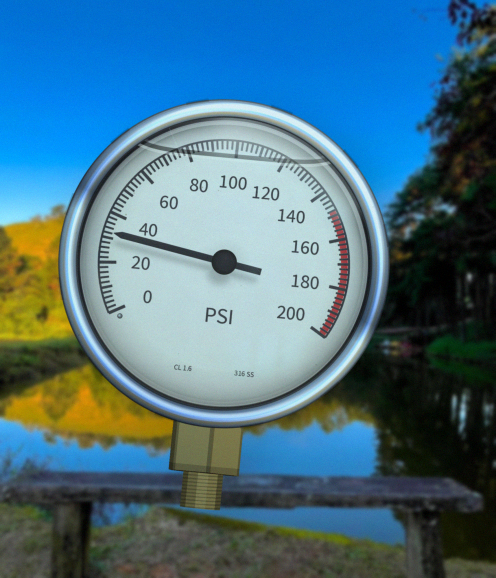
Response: 32psi
